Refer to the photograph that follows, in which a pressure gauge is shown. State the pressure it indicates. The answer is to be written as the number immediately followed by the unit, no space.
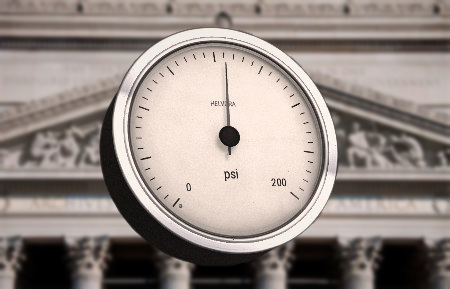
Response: 105psi
